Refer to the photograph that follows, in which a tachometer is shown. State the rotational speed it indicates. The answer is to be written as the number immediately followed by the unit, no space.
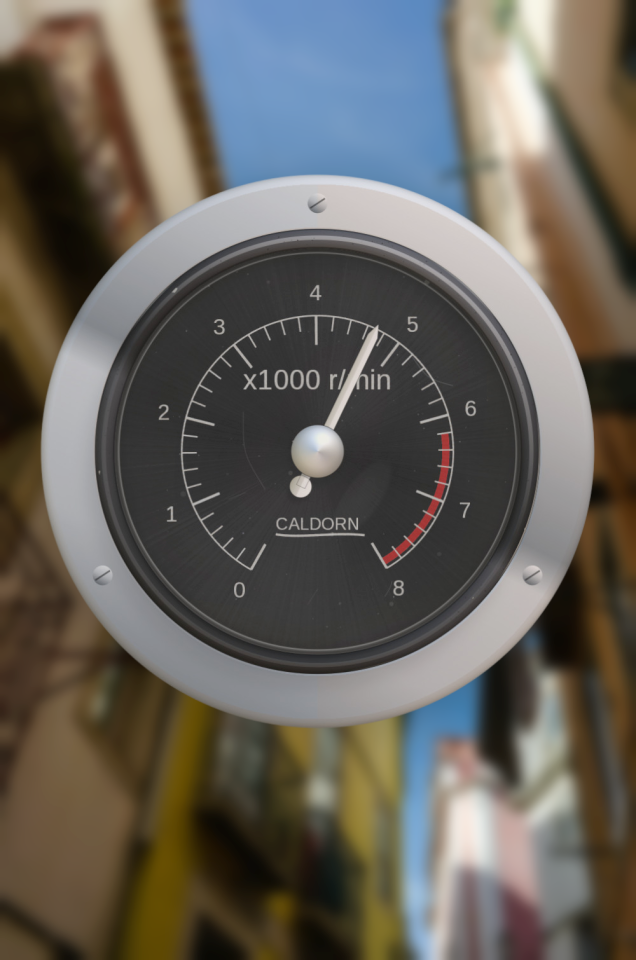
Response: 4700rpm
